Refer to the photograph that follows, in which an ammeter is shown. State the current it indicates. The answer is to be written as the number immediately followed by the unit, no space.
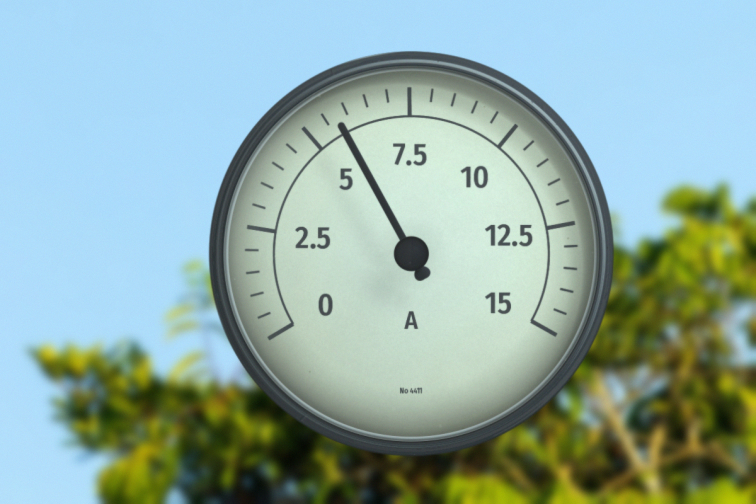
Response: 5.75A
